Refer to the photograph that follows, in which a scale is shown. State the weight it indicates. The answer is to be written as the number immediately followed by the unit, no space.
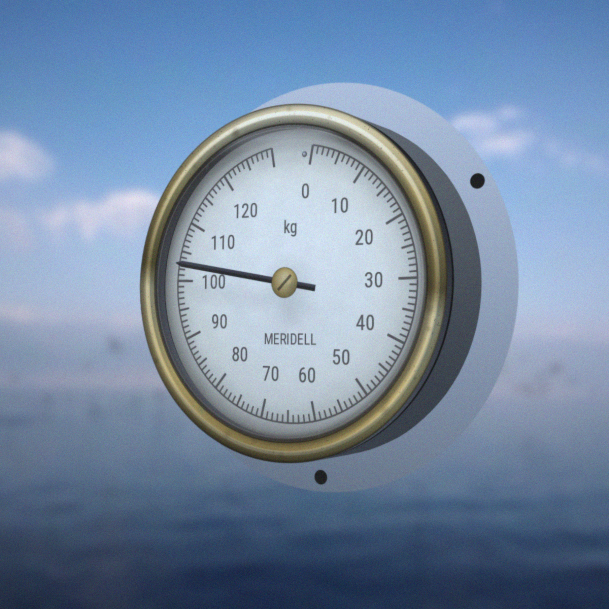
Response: 103kg
